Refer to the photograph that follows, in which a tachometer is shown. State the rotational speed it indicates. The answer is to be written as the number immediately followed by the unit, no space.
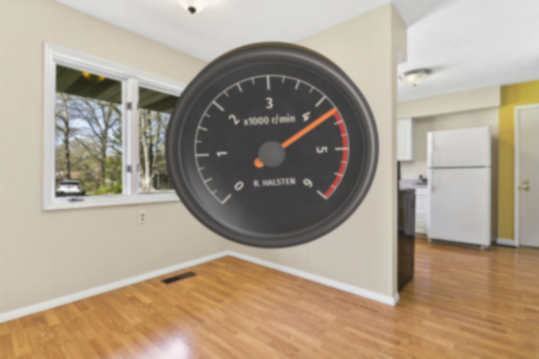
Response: 4250rpm
